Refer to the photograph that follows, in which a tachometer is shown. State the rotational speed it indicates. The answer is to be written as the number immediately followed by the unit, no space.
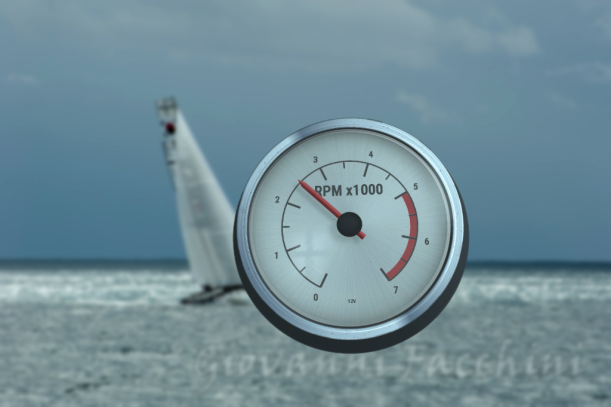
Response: 2500rpm
